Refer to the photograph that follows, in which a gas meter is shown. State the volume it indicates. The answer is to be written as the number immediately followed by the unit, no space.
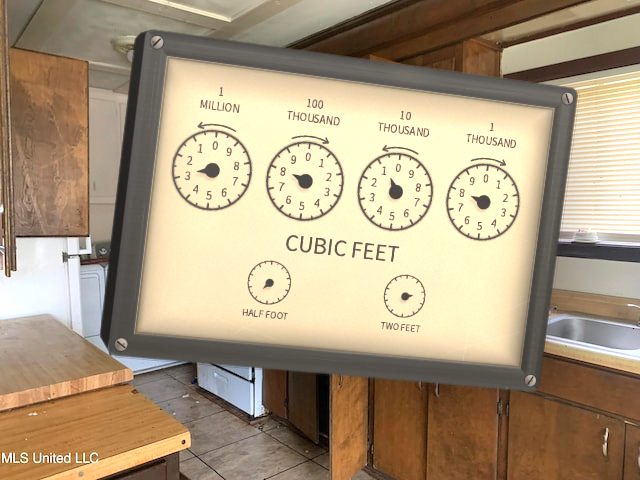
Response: 280800ft³
